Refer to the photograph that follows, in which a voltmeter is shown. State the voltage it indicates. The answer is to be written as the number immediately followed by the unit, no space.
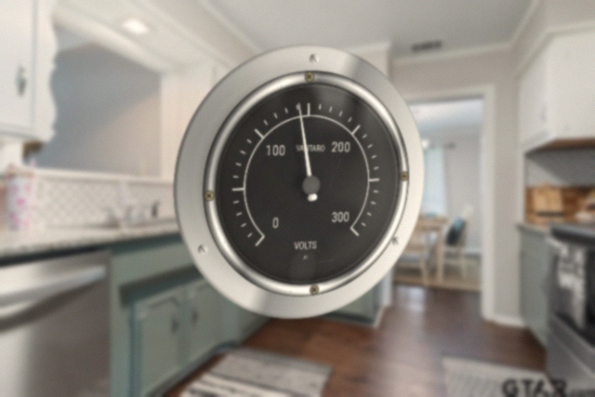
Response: 140V
